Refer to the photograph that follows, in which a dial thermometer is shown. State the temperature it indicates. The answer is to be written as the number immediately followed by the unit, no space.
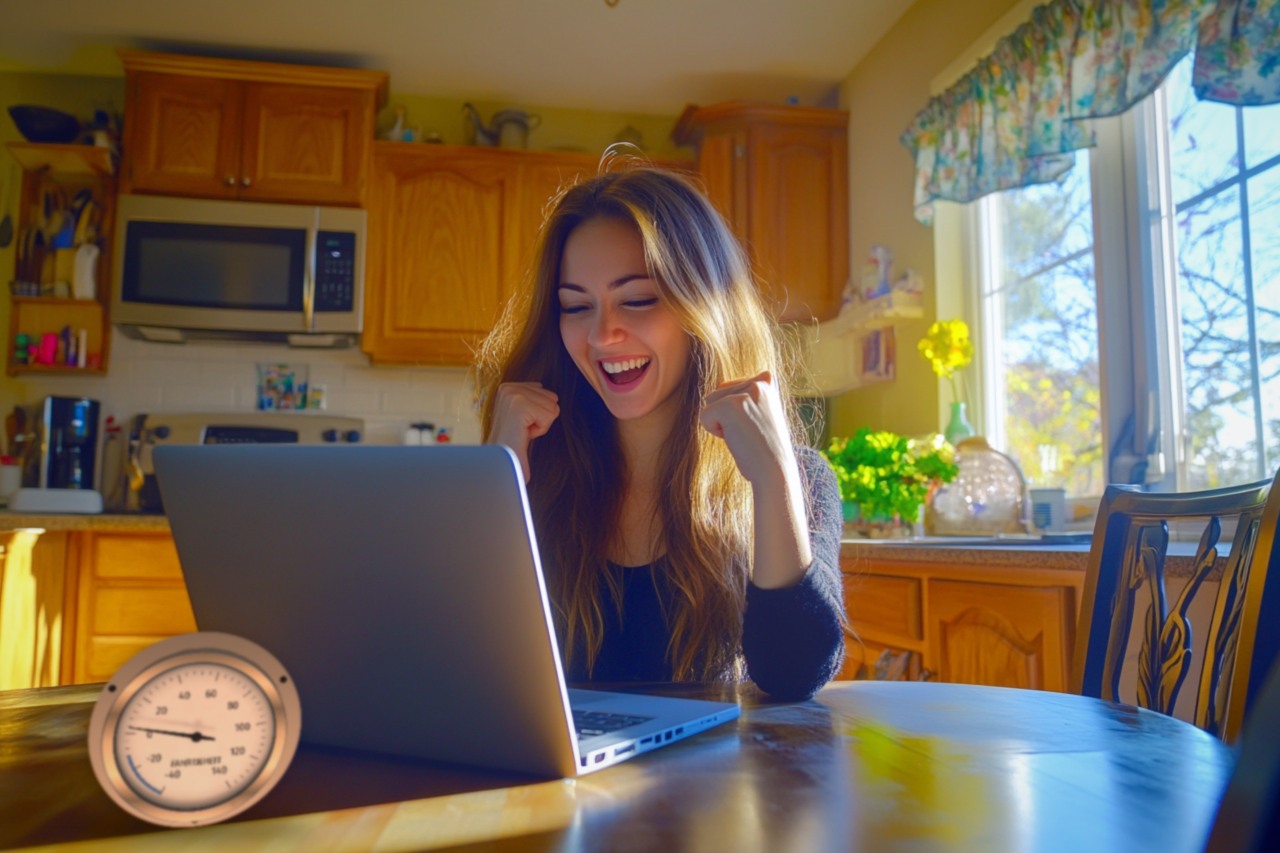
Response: 4°F
